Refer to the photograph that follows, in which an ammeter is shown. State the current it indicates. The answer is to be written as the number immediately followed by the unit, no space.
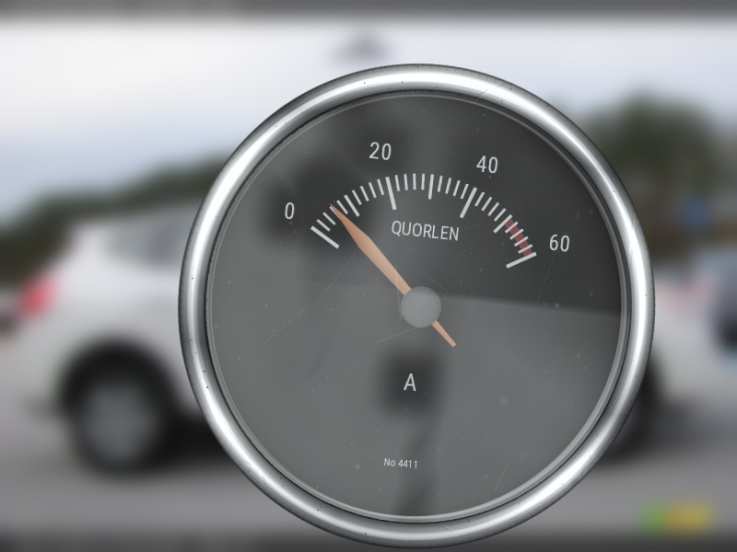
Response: 6A
